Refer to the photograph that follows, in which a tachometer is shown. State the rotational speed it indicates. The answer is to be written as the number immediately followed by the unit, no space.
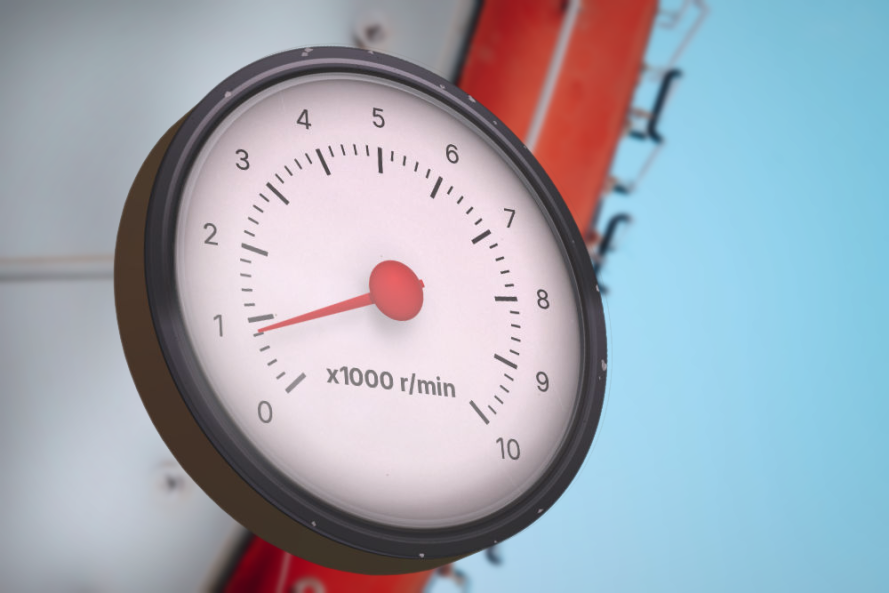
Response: 800rpm
